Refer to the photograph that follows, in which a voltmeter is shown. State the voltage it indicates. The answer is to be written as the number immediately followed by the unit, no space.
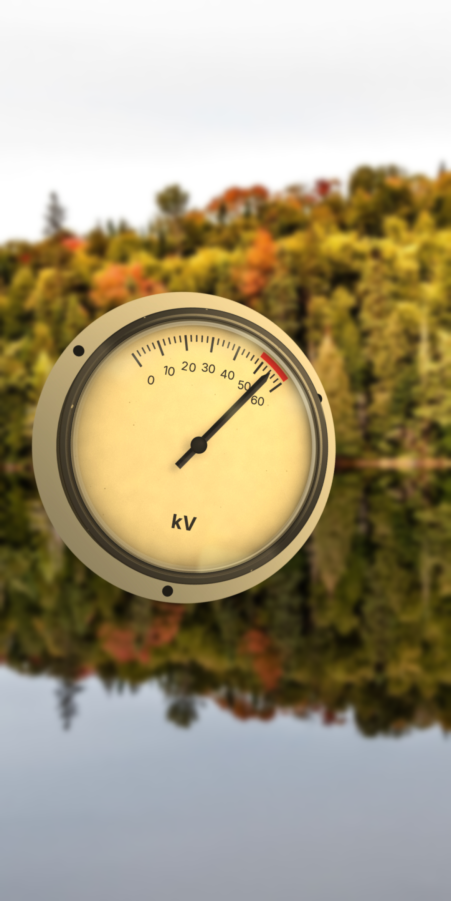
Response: 54kV
